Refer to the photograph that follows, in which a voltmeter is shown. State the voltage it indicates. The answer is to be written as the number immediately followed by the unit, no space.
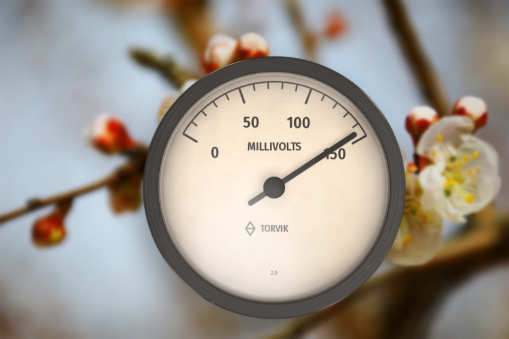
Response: 145mV
